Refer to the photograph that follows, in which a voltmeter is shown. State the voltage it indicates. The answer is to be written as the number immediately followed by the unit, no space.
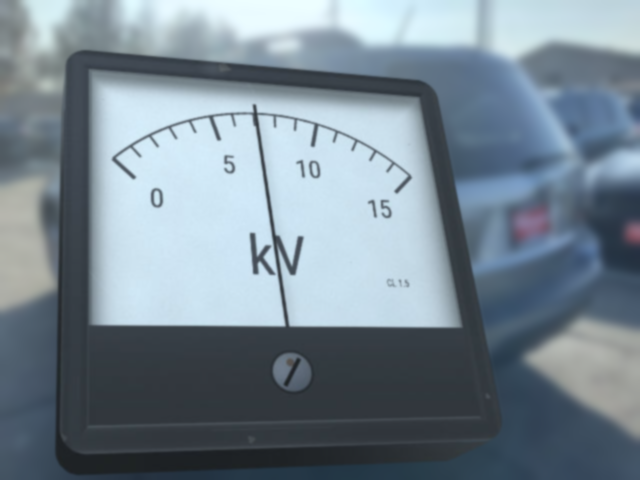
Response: 7kV
